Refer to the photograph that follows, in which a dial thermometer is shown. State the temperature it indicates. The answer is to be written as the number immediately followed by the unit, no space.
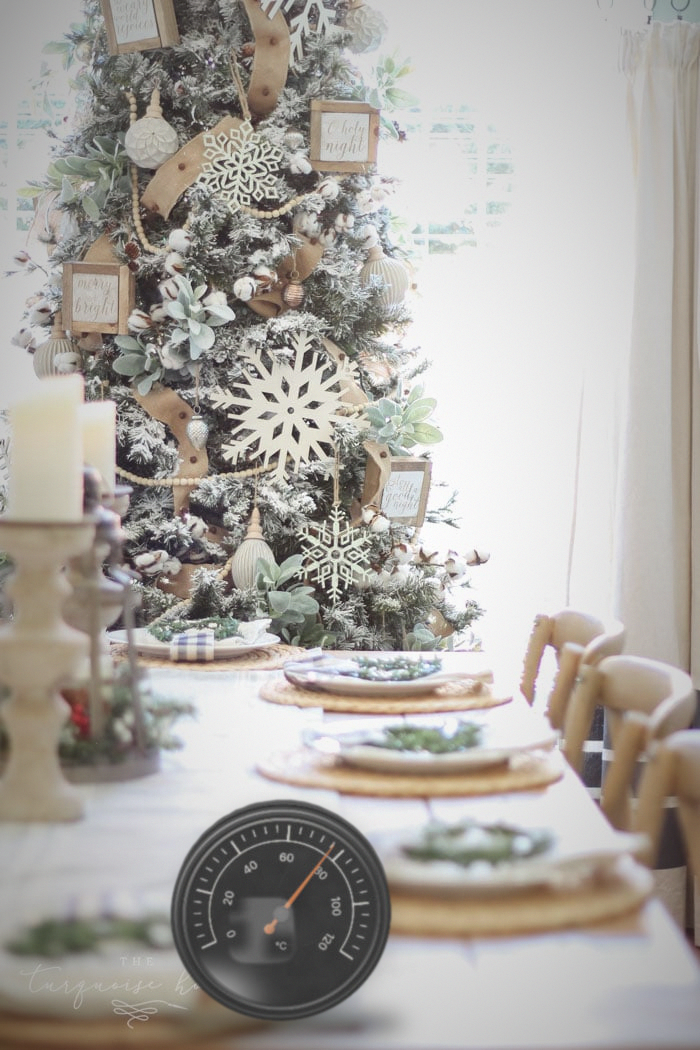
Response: 76°C
